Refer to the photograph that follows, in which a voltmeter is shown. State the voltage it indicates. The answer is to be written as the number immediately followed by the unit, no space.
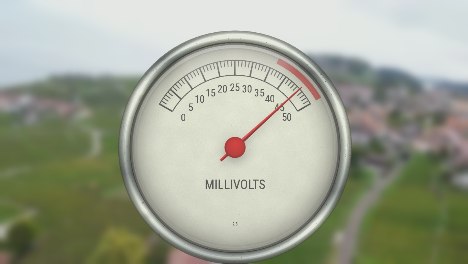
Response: 45mV
